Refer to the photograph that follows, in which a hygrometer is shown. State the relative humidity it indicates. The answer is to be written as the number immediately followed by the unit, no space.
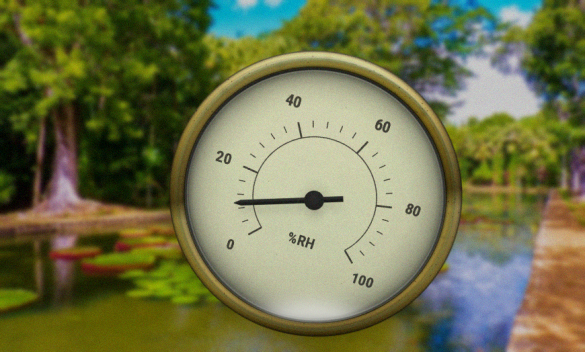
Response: 10%
